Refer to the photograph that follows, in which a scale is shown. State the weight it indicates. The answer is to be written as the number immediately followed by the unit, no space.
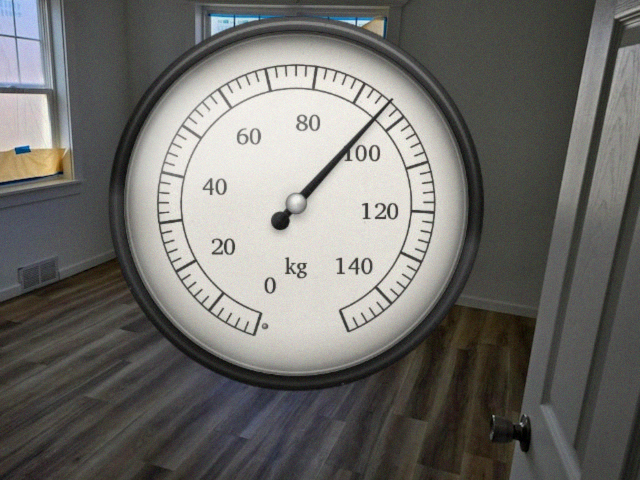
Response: 96kg
